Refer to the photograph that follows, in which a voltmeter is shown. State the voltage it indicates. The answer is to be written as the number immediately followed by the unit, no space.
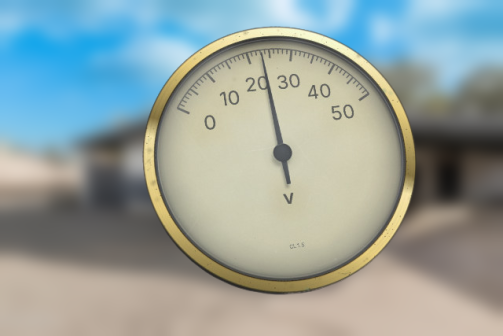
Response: 23V
